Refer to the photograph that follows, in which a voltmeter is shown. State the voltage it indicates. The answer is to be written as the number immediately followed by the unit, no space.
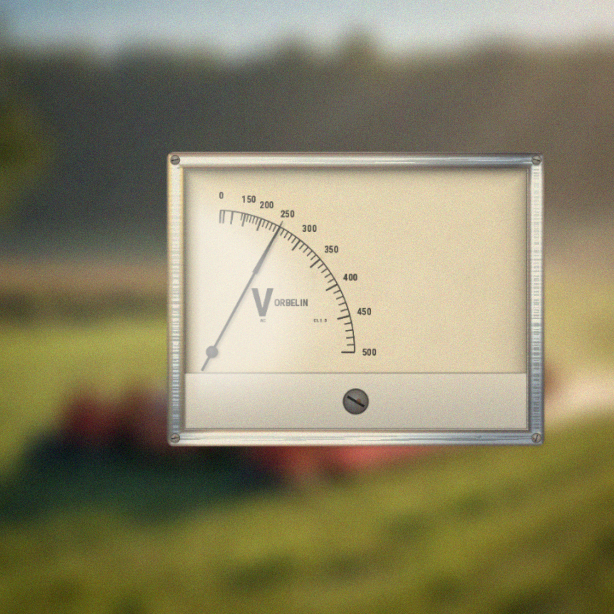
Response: 250V
